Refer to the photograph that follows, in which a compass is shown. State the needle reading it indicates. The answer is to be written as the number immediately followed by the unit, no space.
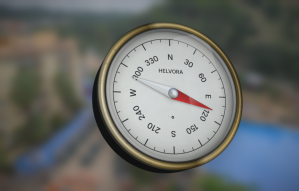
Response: 110°
